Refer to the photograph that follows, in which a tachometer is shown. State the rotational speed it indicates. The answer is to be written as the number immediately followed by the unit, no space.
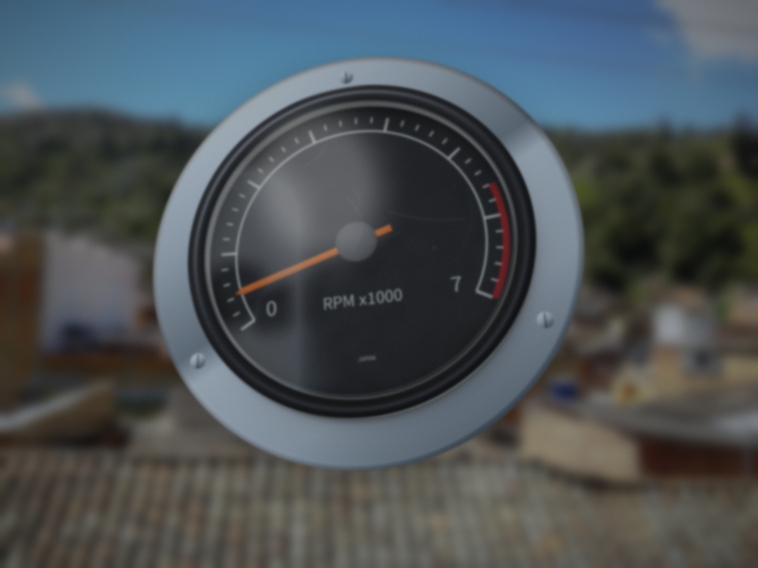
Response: 400rpm
